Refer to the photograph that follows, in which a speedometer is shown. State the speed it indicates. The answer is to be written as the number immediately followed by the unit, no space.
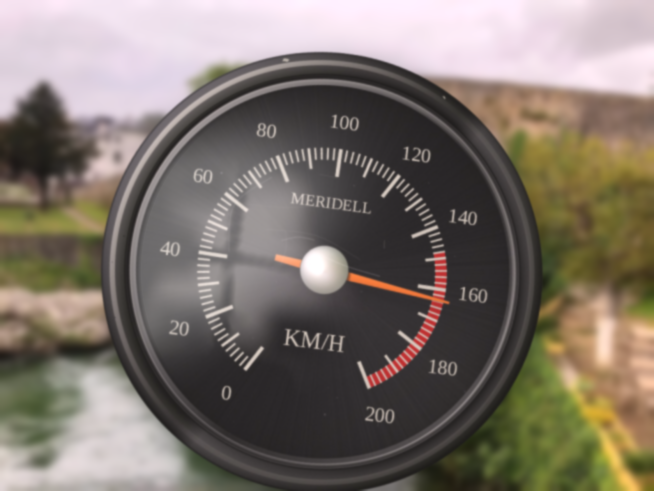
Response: 164km/h
